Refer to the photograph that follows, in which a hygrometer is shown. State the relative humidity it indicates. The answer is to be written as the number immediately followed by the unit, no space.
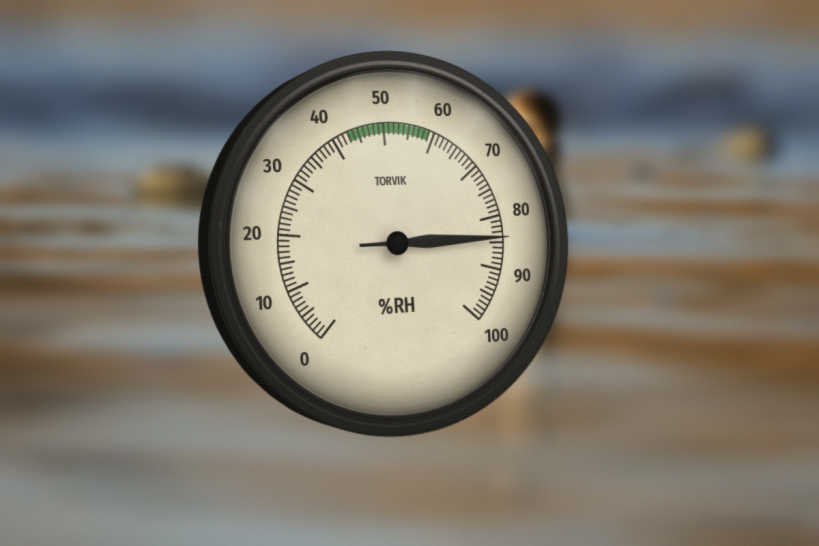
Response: 84%
